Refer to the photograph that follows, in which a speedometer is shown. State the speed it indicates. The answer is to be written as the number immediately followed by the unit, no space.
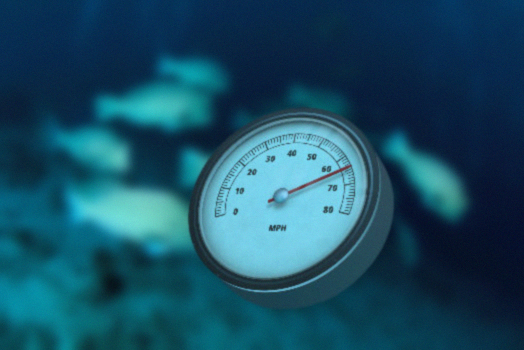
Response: 65mph
